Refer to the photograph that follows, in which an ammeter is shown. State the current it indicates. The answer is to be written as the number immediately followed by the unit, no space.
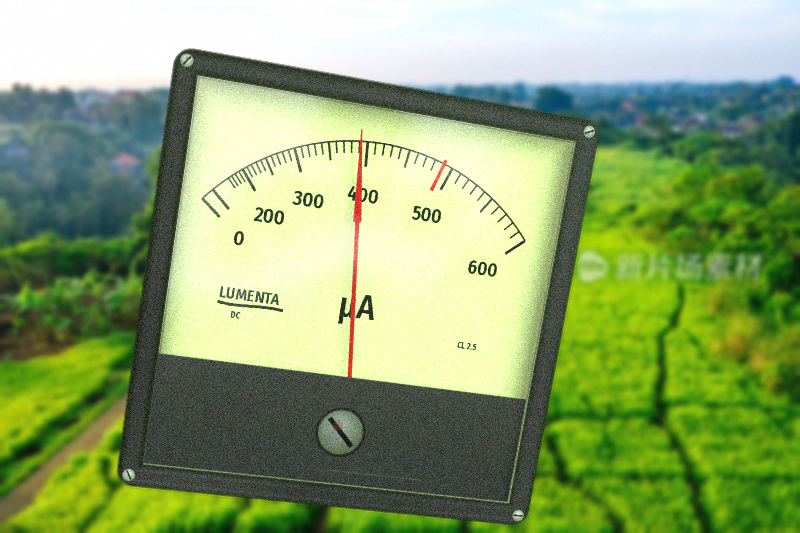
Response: 390µA
